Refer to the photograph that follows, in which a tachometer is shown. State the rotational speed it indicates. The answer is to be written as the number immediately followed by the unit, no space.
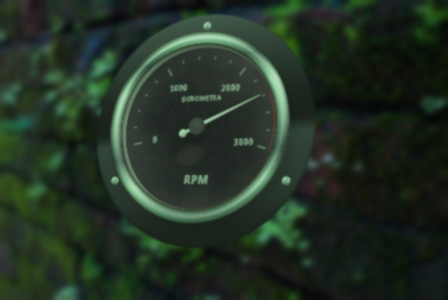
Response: 2400rpm
